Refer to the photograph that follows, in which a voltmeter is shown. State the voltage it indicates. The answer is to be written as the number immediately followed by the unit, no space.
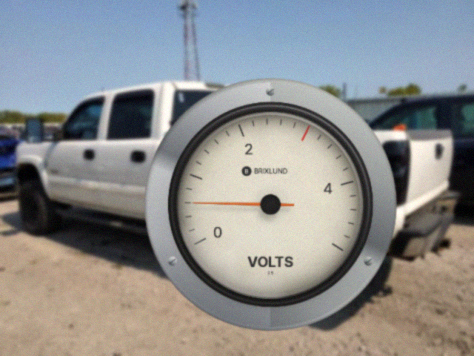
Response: 0.6V
